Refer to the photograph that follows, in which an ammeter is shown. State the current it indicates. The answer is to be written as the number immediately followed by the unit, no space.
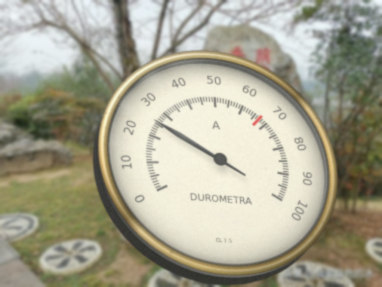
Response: 25A
